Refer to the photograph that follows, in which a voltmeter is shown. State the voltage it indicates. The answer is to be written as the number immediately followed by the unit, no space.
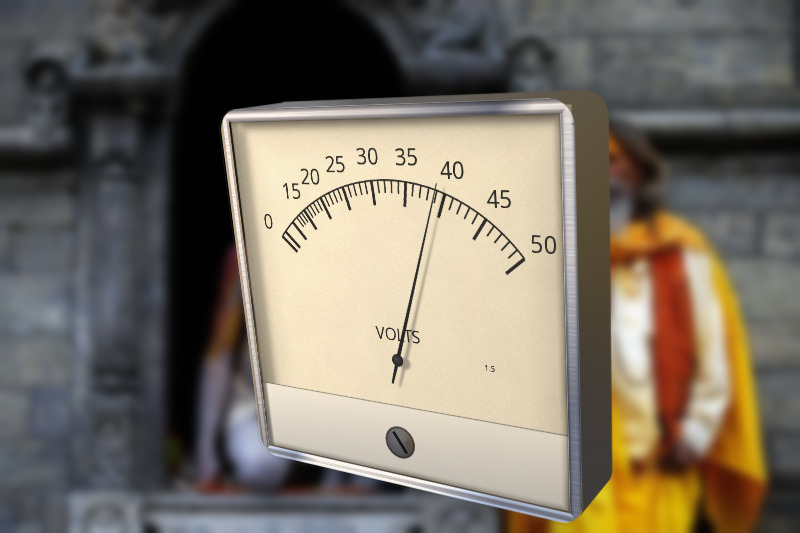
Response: 39V
